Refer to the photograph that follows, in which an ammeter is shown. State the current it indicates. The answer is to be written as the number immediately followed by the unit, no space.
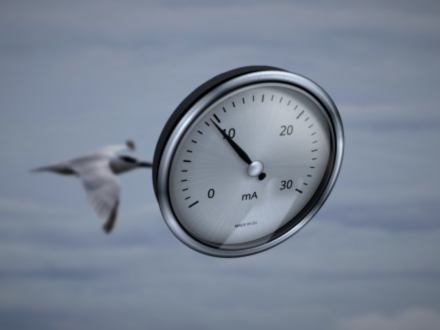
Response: 9.5mA
